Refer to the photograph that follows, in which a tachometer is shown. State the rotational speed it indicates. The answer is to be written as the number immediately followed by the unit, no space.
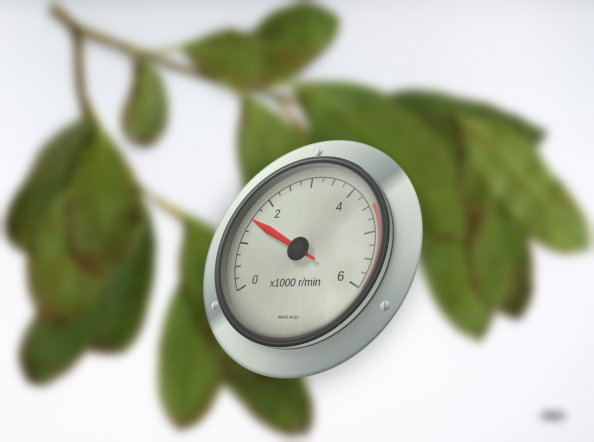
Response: 1500rpm
